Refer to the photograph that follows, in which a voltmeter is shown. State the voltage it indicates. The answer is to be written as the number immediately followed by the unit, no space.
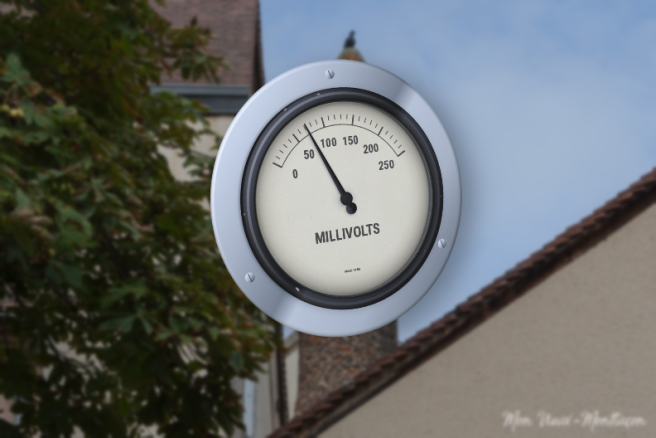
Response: 70mV
